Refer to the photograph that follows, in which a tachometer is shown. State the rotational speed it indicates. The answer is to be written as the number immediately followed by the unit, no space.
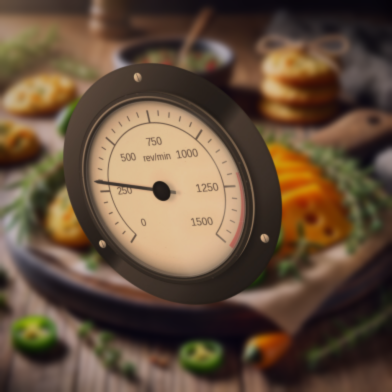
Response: 300rpm
